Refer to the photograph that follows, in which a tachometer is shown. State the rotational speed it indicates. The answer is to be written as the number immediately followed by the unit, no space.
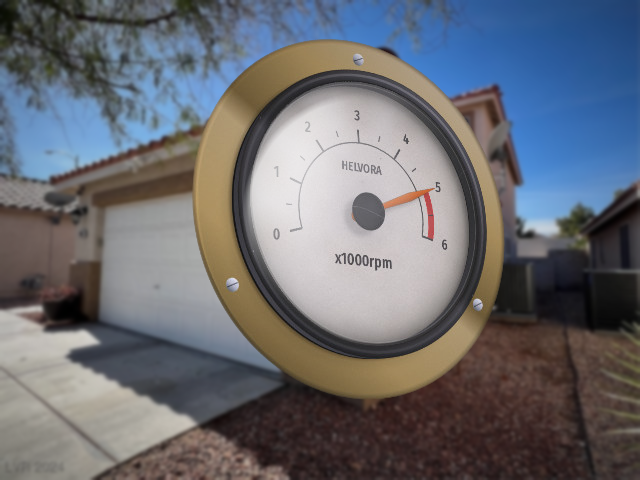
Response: 5000rpm
